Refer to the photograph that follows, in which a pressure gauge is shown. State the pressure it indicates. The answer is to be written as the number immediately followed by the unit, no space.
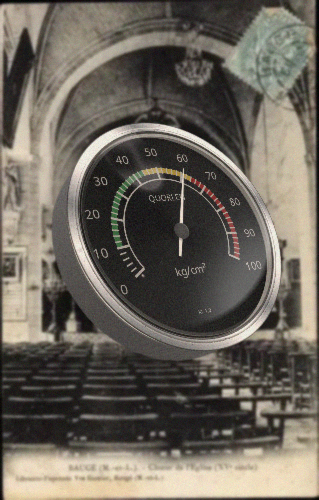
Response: 60kg/cm²
